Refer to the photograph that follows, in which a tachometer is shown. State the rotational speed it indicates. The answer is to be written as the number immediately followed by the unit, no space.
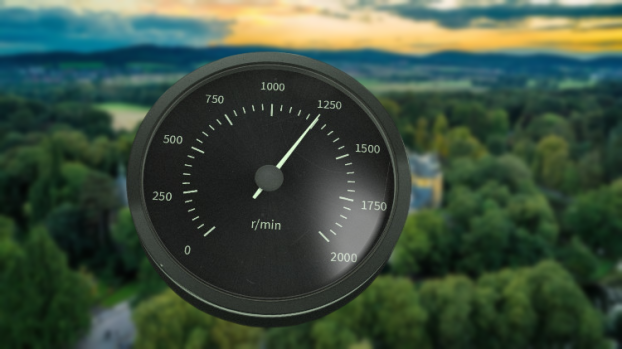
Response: 1250rpm
